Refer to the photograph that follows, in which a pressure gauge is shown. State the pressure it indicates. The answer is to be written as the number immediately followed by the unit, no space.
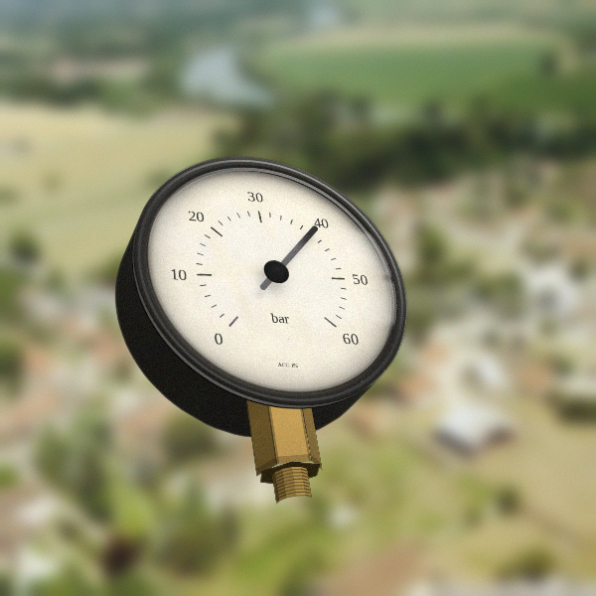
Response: 40bar
